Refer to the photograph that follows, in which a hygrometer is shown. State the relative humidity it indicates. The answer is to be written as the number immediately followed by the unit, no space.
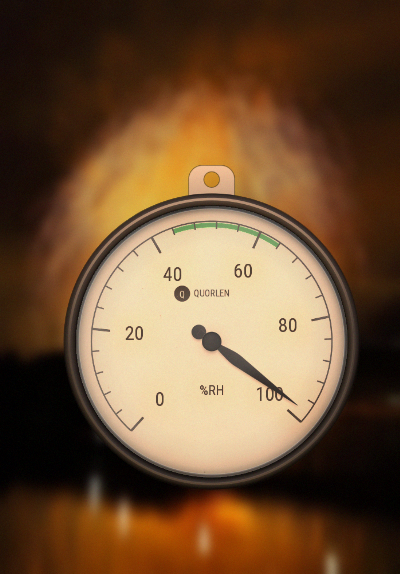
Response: 98%
